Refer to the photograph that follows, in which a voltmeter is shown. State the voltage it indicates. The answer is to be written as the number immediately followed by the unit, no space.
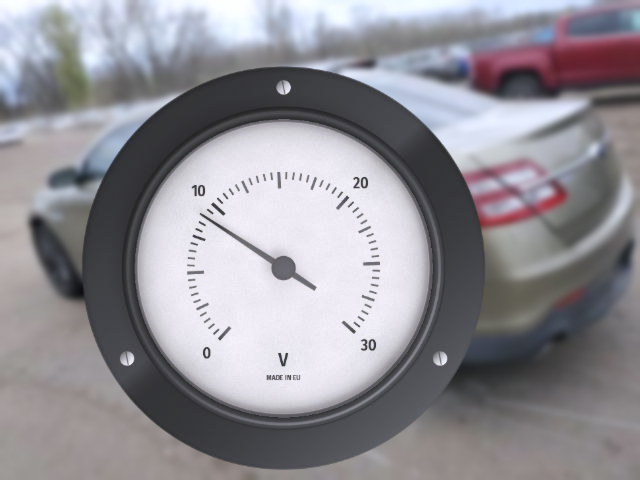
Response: 9V
